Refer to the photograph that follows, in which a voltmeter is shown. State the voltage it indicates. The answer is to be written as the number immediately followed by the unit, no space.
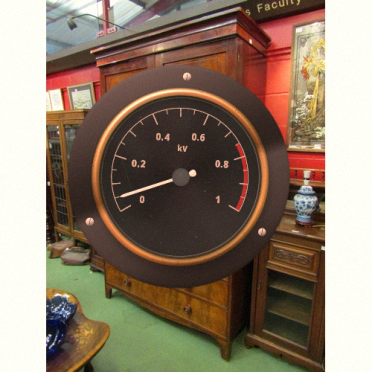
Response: 0.05kV
